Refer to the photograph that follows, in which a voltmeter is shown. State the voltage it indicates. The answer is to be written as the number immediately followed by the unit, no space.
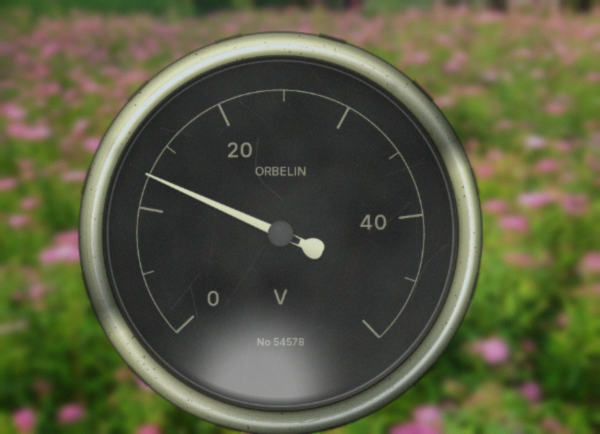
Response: 12.5V
